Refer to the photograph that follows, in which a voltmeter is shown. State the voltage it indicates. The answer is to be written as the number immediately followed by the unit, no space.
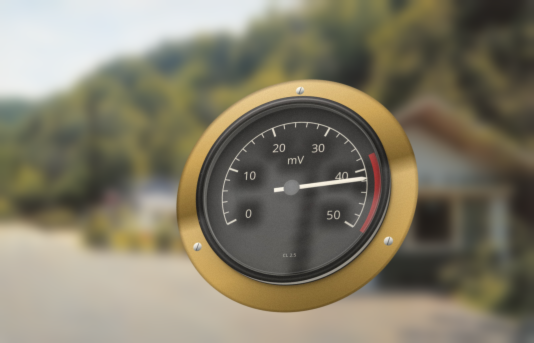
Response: 42mV
